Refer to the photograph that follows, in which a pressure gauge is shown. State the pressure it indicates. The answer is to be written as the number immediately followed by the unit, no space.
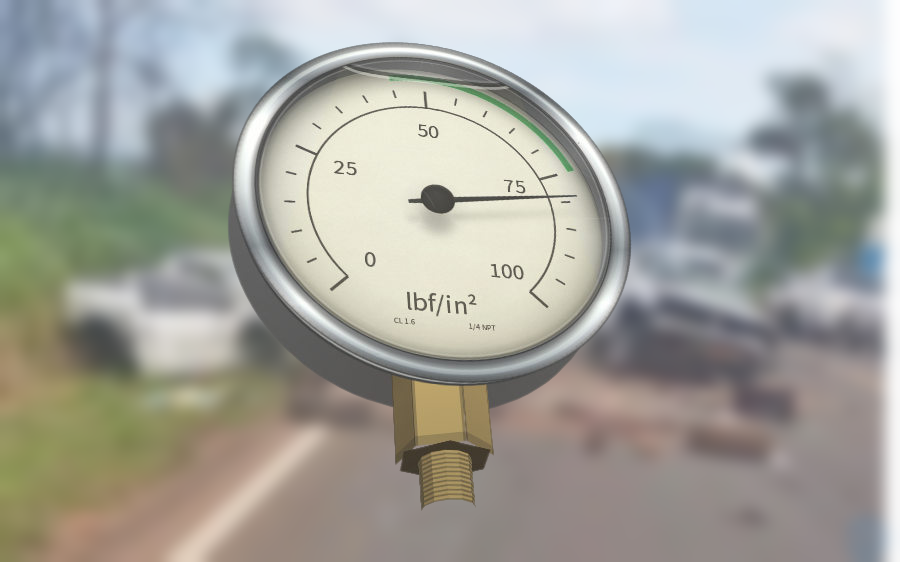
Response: 80psi
